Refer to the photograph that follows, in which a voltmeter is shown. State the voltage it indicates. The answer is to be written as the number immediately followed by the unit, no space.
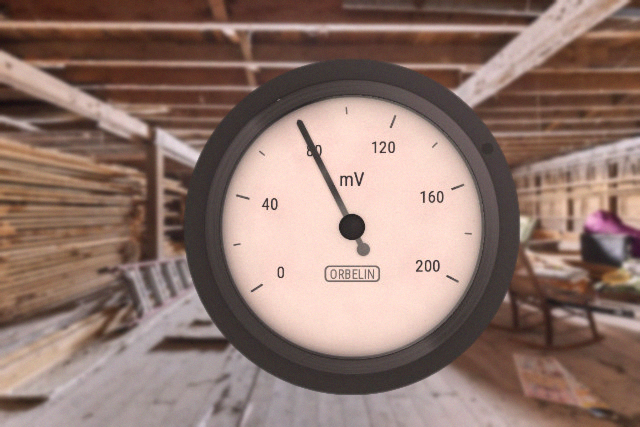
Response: 80mV
